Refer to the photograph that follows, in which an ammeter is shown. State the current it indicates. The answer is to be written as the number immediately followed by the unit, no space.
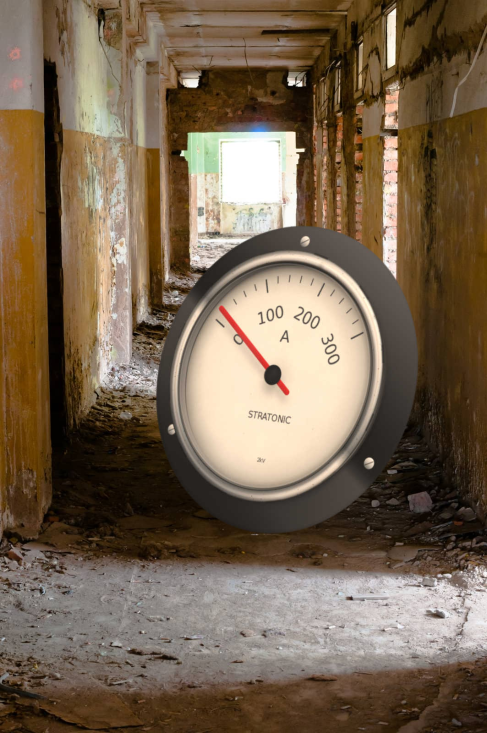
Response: 20A
